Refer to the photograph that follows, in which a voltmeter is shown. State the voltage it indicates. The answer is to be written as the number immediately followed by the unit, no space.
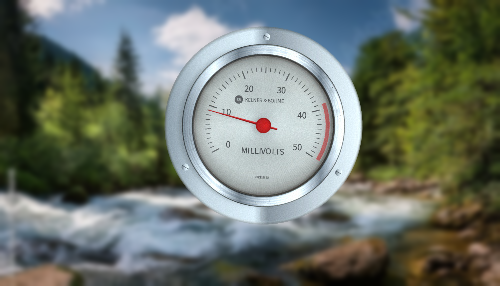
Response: 9mV
